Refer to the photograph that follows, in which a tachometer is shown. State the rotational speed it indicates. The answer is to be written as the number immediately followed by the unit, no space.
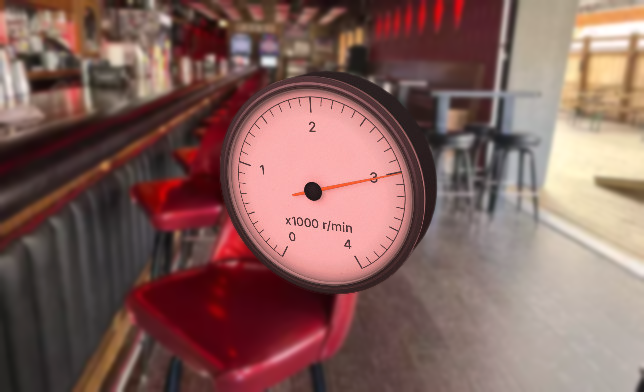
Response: 3000rpm
